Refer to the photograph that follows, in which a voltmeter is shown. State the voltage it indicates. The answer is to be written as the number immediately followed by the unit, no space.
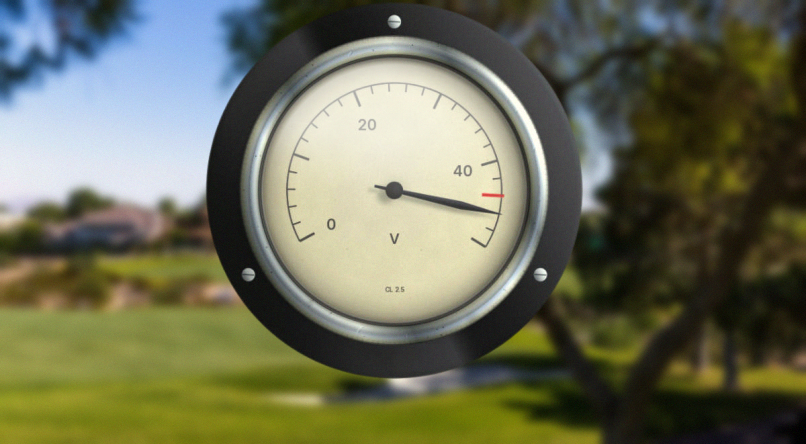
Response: 46V
